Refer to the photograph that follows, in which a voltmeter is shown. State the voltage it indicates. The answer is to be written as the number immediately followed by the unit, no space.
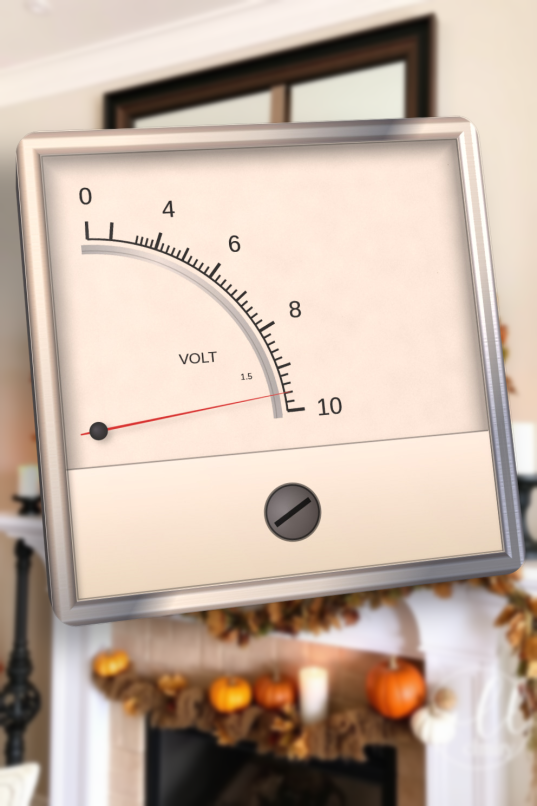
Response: 9.6V
